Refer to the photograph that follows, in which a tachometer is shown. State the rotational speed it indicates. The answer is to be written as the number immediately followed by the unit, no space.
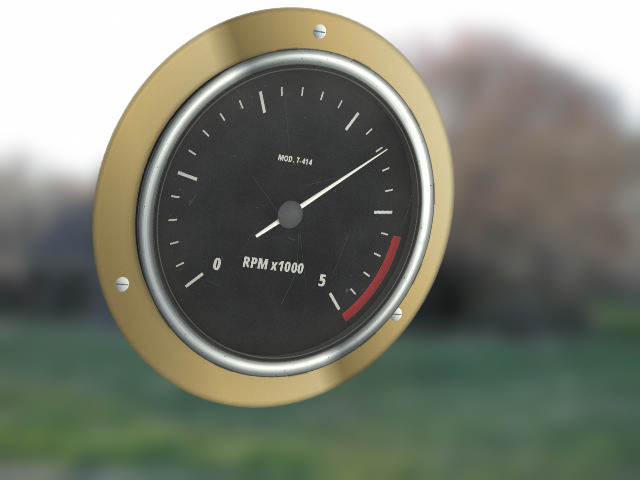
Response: 3400rpm
